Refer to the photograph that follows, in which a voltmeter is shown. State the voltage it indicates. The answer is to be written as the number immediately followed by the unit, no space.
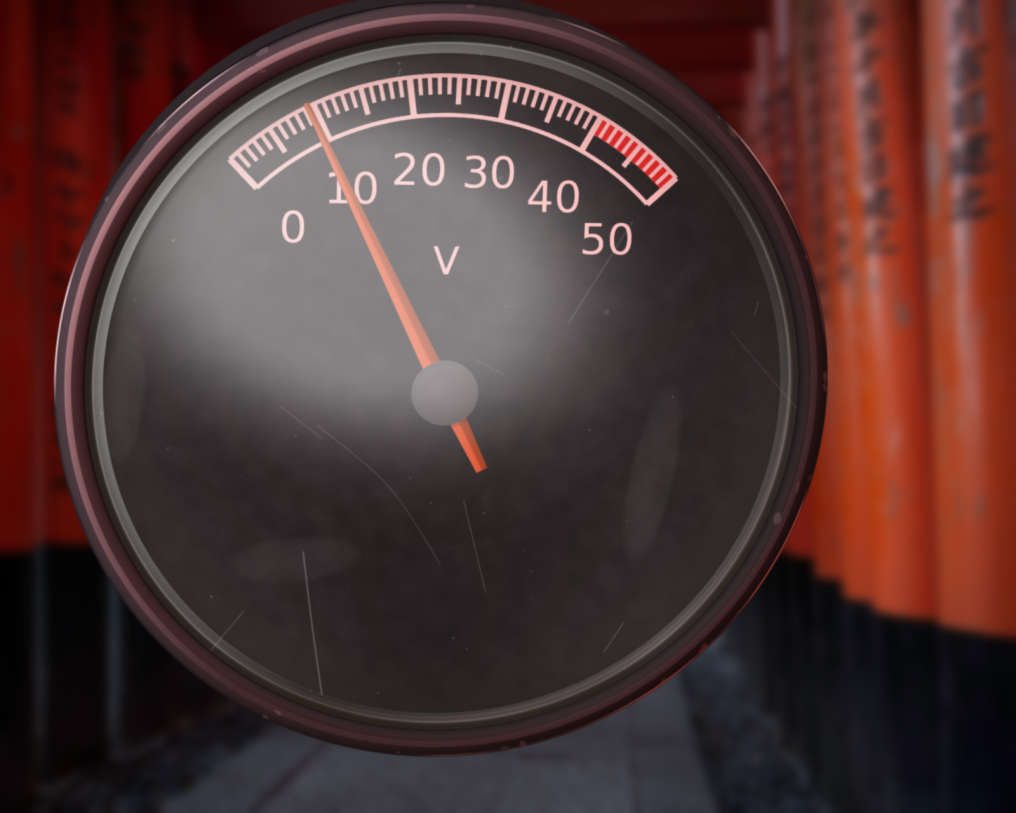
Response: 9.5V
